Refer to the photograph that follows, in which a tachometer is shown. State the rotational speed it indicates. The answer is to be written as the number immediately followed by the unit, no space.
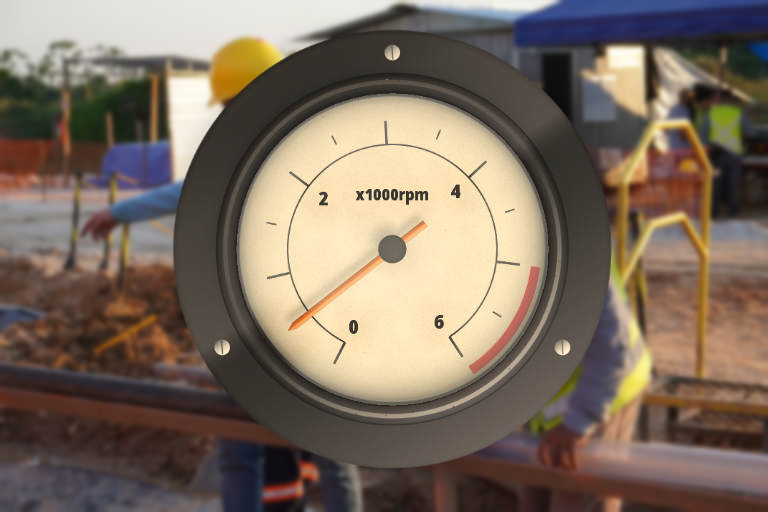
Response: 500rpm
